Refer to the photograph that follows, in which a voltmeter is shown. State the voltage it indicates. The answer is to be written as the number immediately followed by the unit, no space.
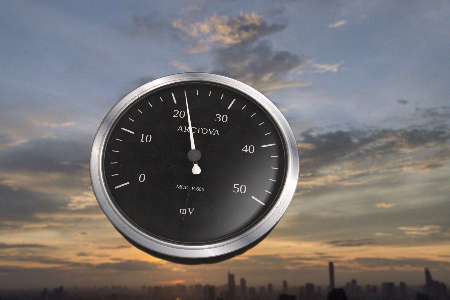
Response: 22mV
